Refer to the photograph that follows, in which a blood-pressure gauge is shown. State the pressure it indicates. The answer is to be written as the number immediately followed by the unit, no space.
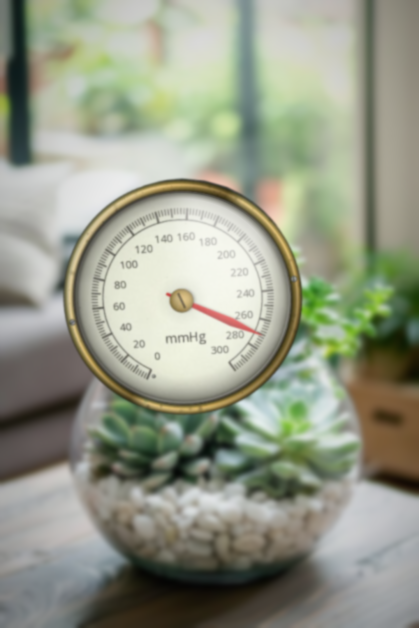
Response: 270mmHg
